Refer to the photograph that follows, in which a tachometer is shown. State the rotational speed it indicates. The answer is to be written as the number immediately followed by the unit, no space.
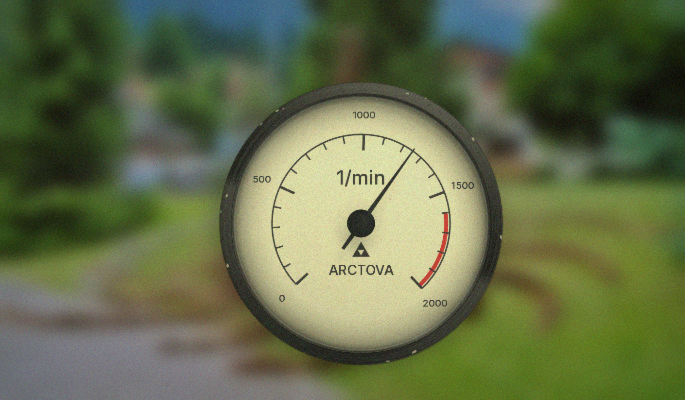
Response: 1250rpm
